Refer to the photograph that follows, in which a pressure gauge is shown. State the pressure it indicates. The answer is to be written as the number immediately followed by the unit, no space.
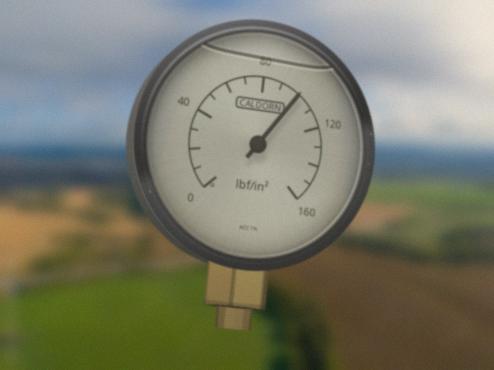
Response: 100psi
